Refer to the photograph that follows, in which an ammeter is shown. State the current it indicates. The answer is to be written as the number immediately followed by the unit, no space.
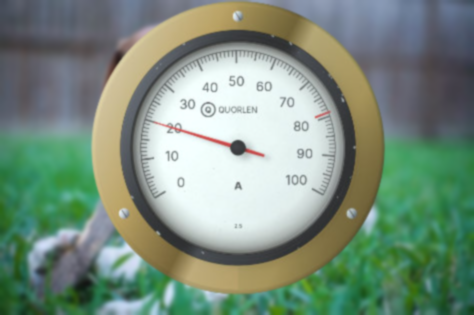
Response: 20A
